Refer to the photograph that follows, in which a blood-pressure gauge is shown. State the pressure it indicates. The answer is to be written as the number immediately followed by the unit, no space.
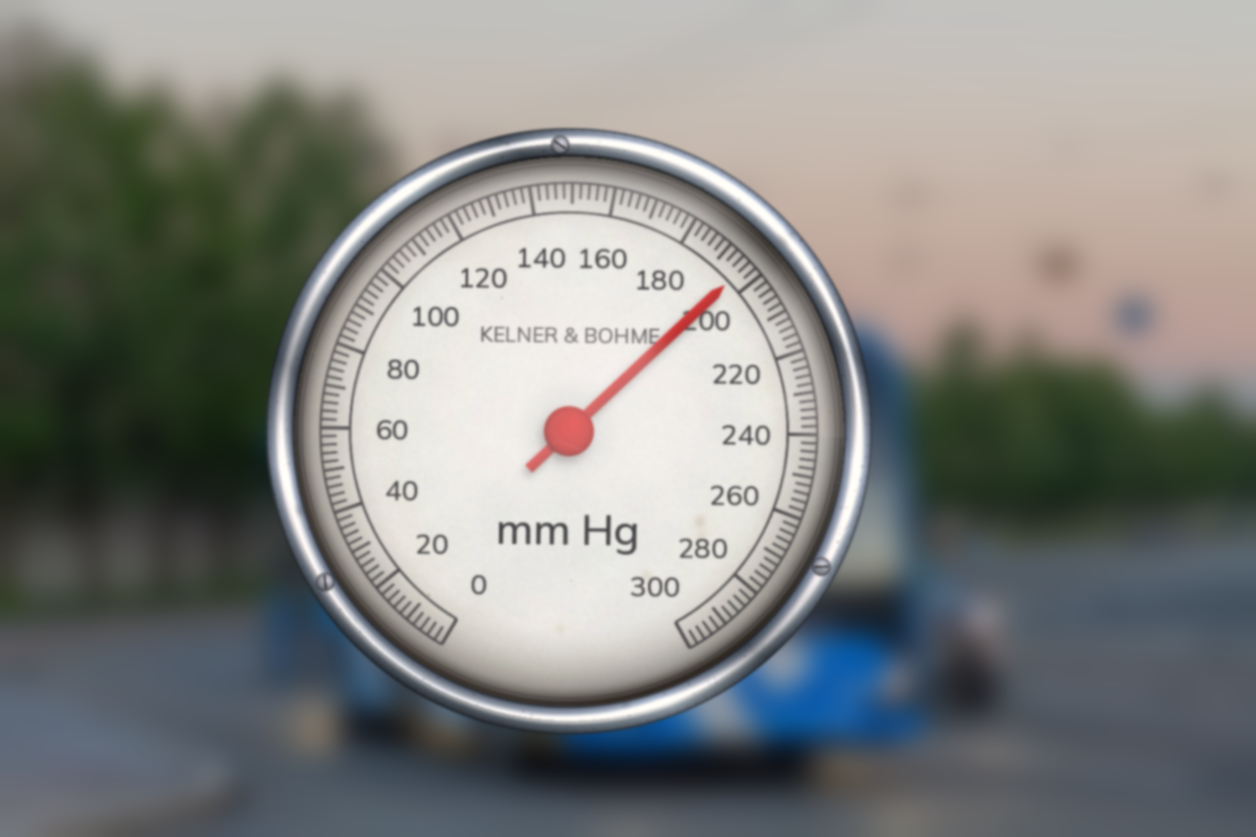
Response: 196mmHg
